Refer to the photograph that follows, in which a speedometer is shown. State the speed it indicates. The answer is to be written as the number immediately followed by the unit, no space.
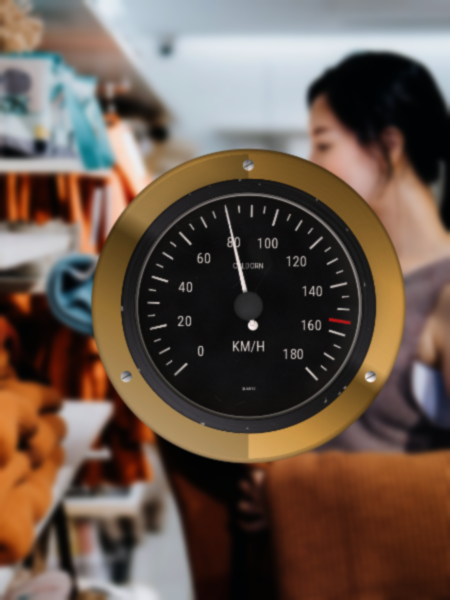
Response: 80km/h
